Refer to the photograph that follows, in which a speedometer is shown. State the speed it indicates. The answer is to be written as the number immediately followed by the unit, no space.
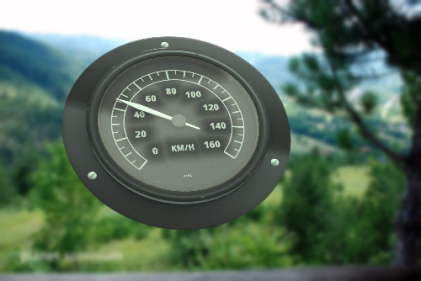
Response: 45km/h
